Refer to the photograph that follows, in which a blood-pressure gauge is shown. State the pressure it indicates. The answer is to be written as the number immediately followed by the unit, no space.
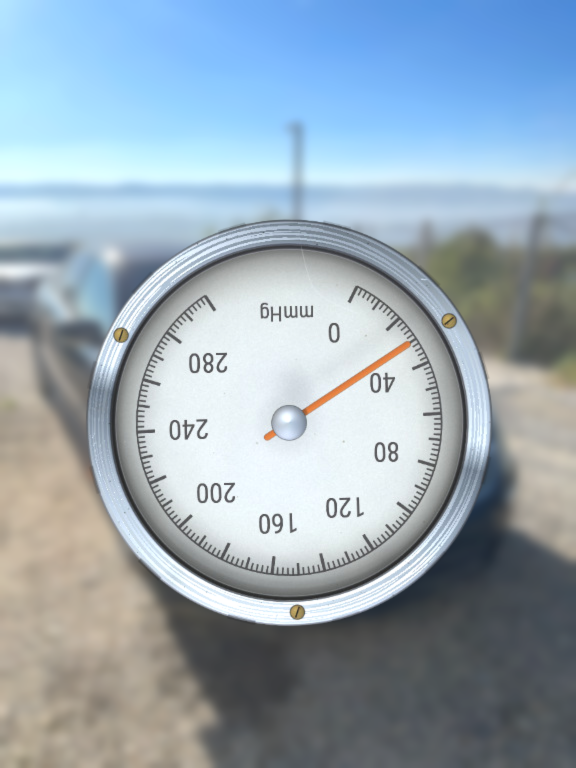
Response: 30mmHg
